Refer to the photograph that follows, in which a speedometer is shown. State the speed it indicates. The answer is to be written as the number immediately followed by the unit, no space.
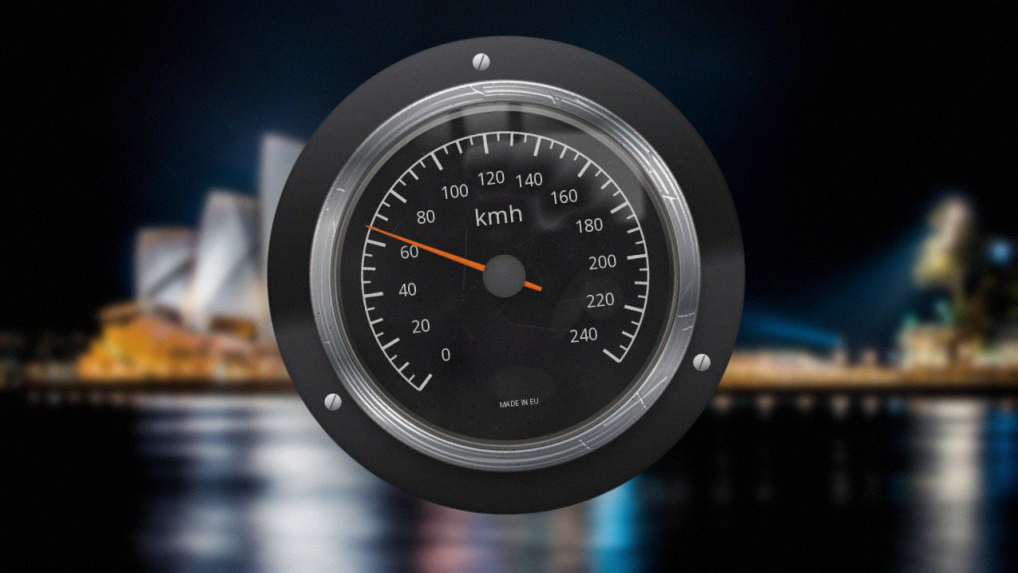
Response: 65km/h
